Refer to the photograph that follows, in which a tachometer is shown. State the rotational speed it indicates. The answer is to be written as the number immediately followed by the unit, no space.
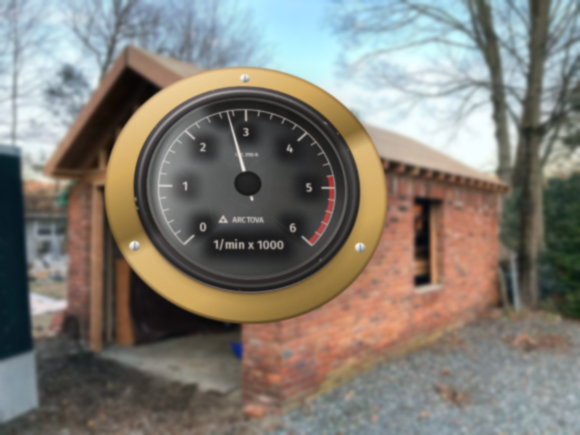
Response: 2700rpm
